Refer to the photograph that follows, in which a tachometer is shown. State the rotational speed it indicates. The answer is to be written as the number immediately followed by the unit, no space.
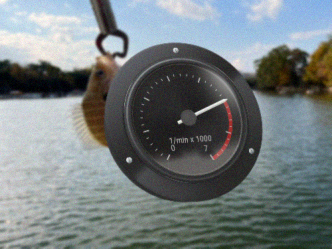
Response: 5000rpm
